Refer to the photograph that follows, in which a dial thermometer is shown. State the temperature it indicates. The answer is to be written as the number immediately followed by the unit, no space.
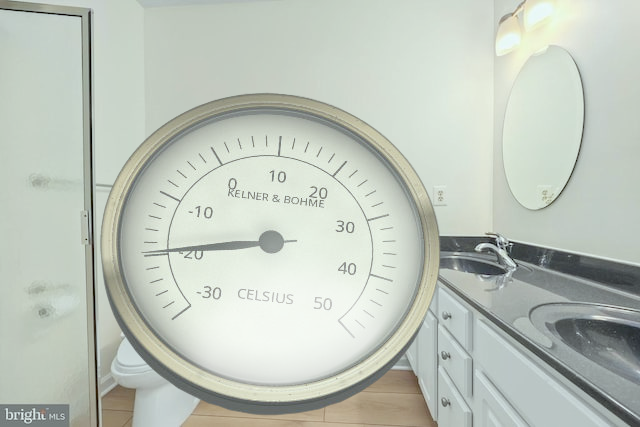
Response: -20°C
